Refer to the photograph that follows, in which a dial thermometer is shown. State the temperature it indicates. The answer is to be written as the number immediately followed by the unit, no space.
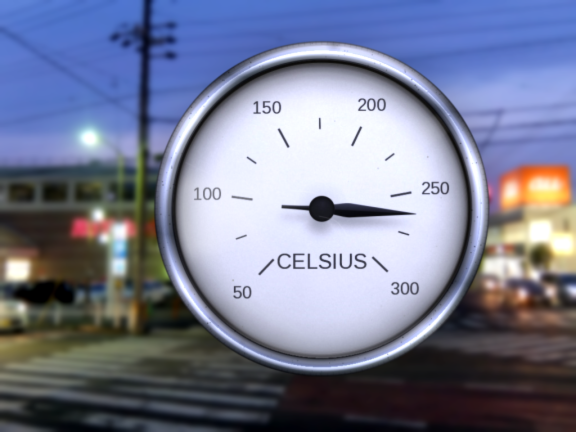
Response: 262.5°C
